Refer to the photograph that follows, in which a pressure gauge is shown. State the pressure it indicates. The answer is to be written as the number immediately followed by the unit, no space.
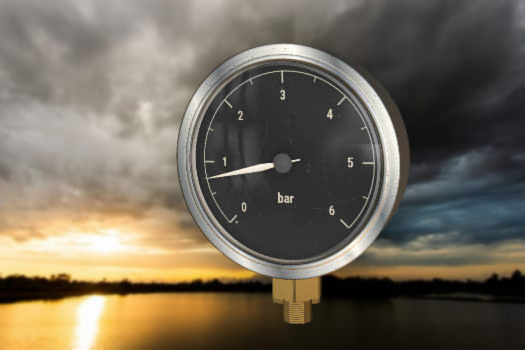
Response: 0.75bar
